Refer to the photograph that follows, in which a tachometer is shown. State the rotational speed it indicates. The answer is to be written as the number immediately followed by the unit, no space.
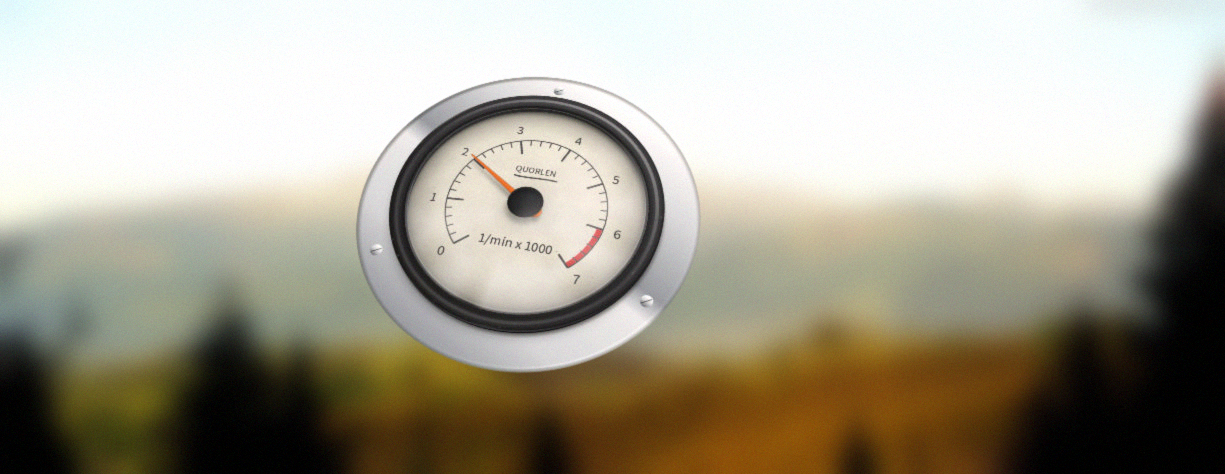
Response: 2000rpm
